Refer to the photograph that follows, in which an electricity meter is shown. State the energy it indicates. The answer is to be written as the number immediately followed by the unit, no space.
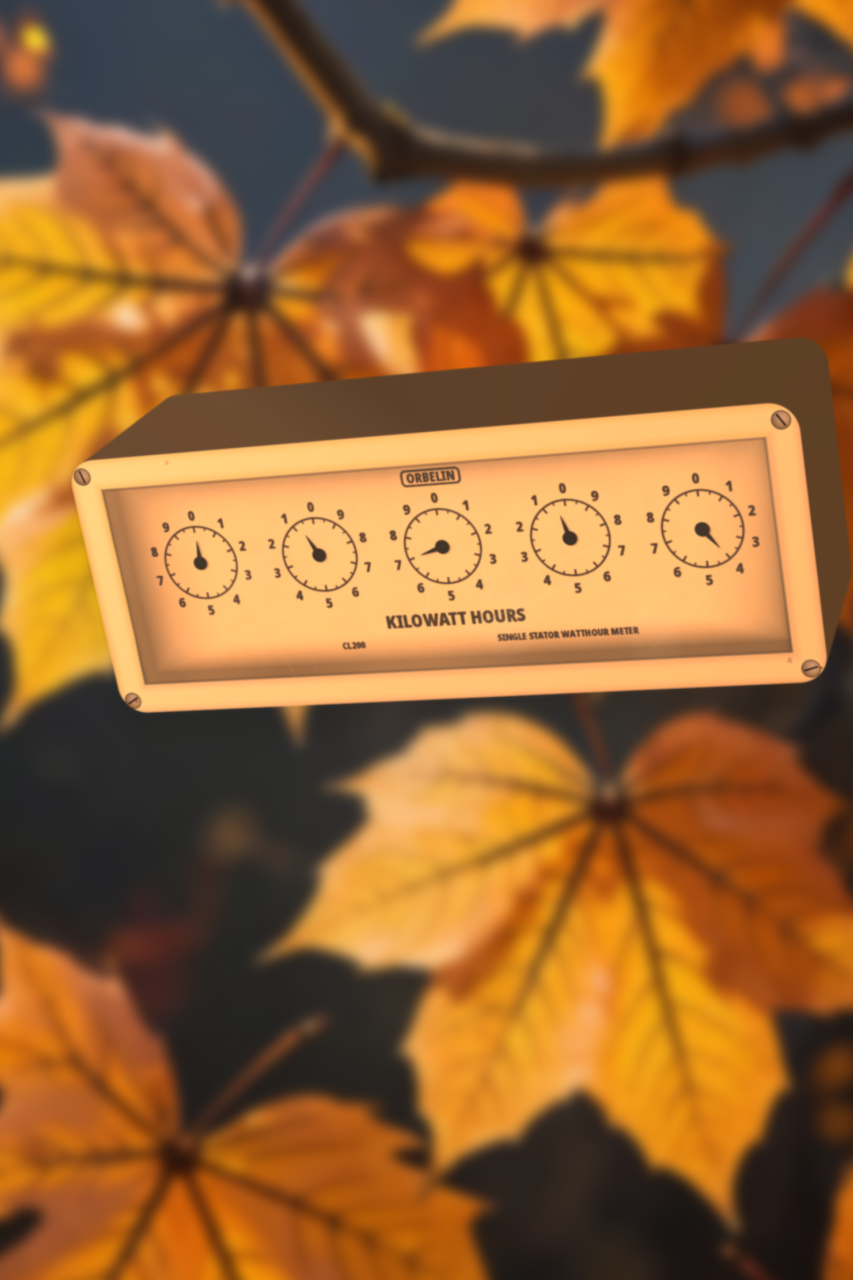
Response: 704kWh
